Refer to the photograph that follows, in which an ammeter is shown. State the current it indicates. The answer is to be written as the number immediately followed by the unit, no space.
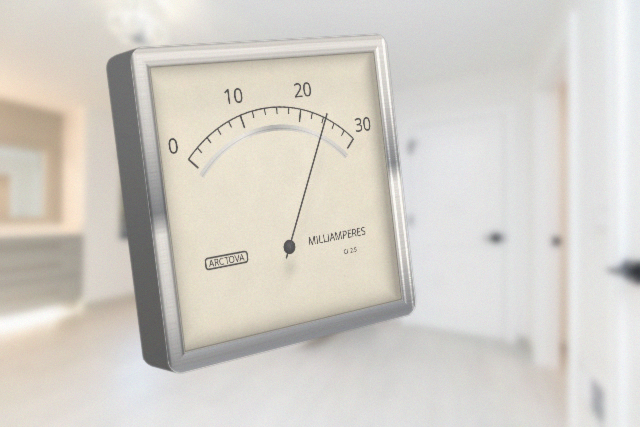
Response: 24mA
